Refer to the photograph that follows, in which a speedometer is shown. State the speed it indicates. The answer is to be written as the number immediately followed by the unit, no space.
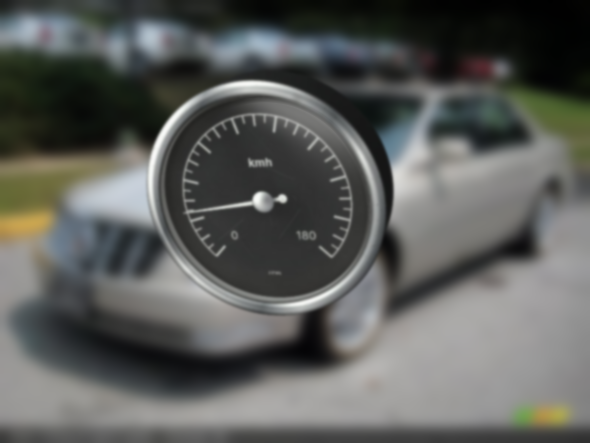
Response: 25km/h
